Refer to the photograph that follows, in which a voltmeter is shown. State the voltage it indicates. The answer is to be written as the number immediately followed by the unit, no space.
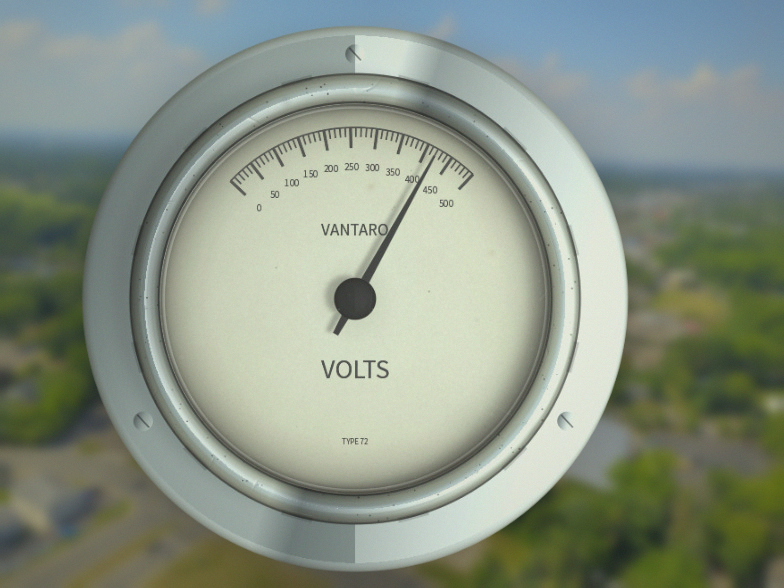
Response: 420V
